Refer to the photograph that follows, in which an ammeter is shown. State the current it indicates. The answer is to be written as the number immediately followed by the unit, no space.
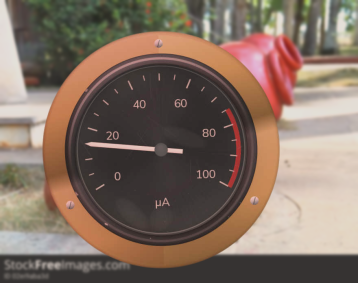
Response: 15µA
